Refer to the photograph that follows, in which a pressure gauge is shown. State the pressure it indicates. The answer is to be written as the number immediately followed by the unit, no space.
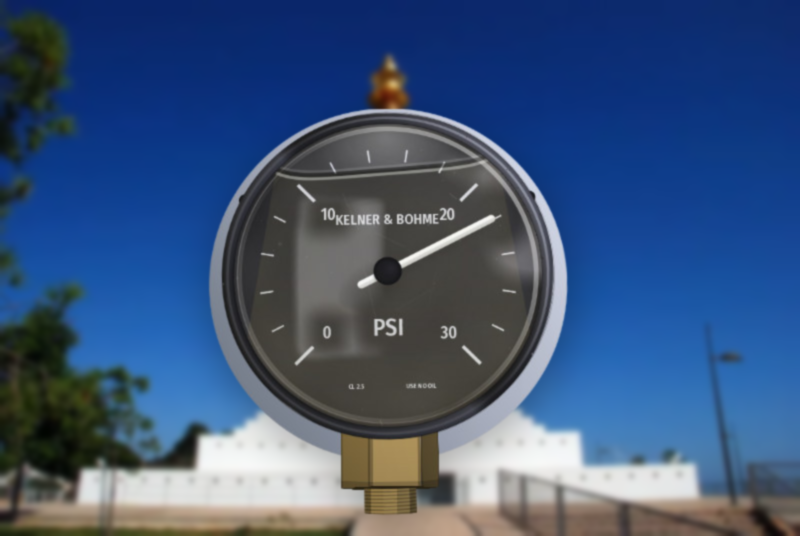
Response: 22psi
